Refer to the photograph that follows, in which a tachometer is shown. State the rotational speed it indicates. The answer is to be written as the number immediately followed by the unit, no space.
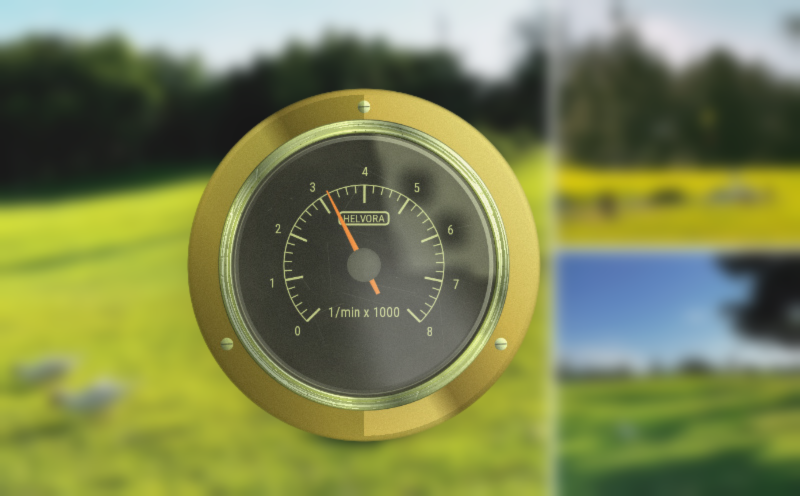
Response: 3200rpm
